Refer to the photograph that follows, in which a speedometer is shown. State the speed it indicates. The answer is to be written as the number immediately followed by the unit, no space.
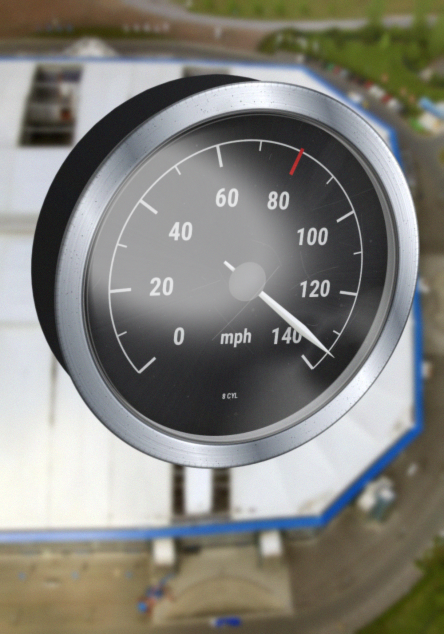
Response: 135mph
